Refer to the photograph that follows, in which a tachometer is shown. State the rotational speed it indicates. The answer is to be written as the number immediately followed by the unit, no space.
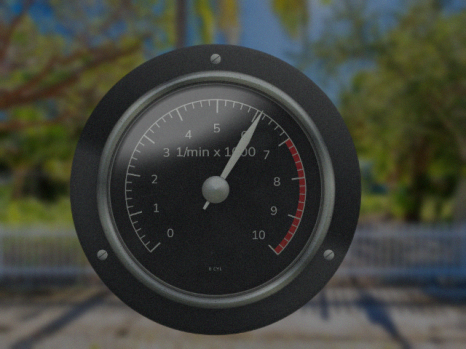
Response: 6100rpm
